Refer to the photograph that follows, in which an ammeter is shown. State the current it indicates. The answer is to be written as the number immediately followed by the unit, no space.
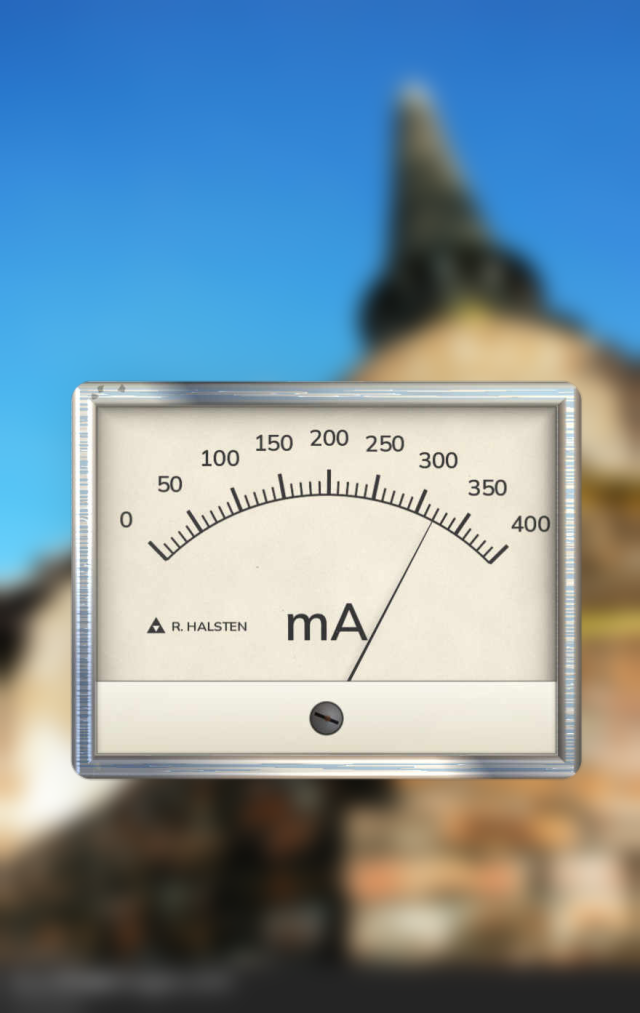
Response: 320mA
